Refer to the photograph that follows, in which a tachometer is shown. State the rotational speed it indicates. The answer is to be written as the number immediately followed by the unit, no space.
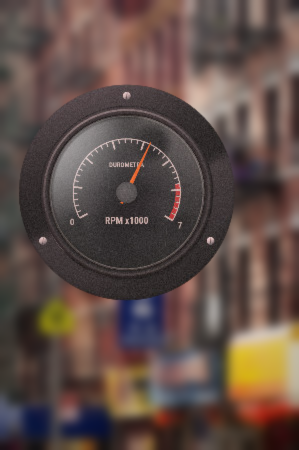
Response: 4200rpm
